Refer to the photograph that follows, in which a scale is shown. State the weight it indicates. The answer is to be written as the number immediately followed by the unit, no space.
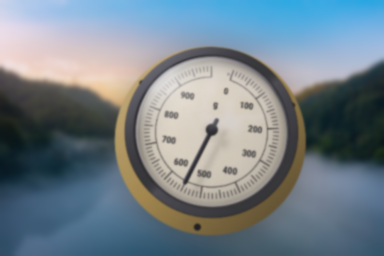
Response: 550g
